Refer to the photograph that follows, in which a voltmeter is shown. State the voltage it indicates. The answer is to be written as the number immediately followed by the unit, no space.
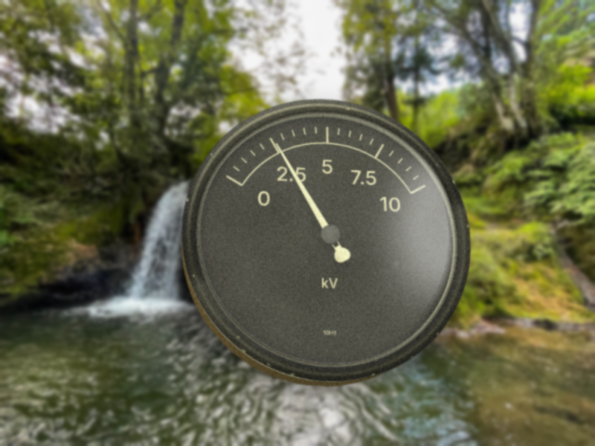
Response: 2.5kV
